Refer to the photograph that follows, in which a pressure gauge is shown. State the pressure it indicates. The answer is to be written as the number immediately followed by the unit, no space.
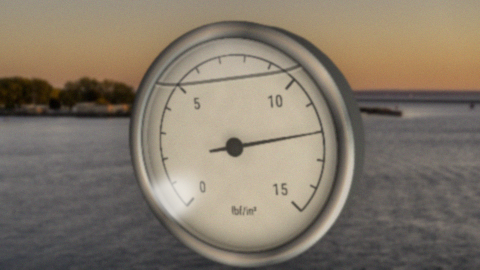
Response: 12psi
